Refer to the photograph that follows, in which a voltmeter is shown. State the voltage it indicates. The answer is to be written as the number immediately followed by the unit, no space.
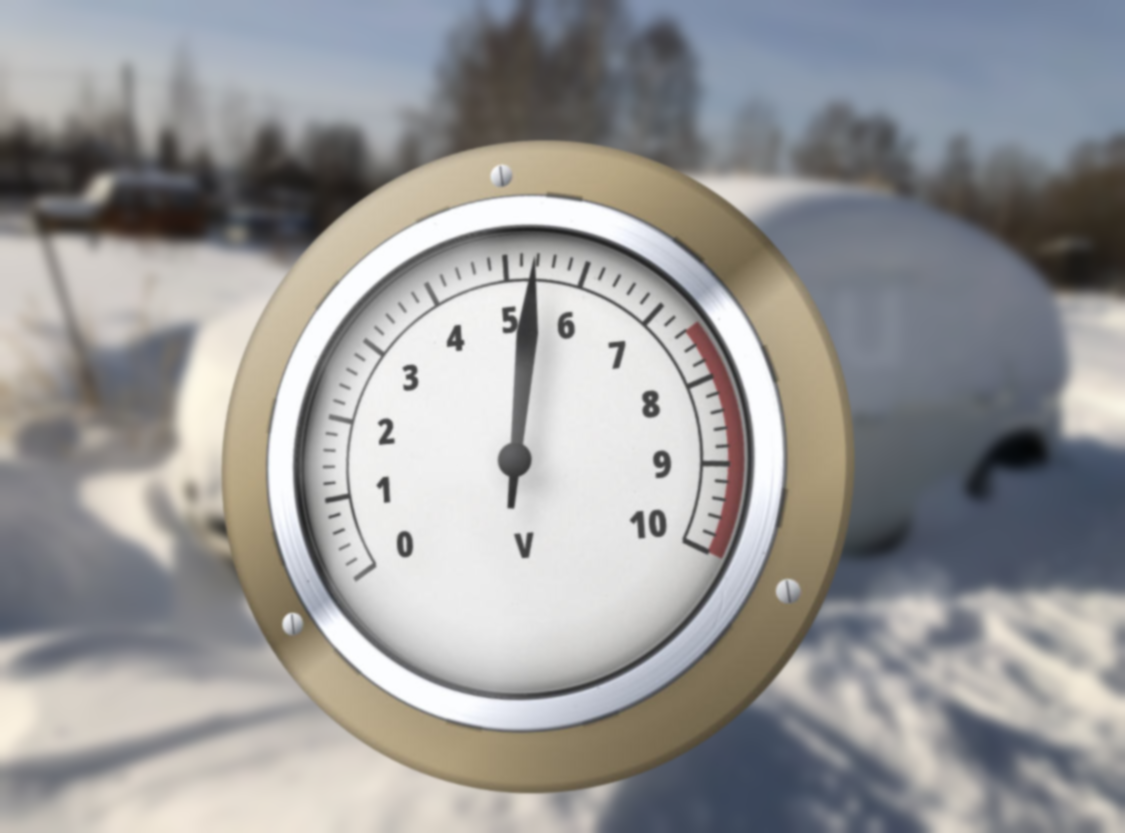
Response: 5.4V
